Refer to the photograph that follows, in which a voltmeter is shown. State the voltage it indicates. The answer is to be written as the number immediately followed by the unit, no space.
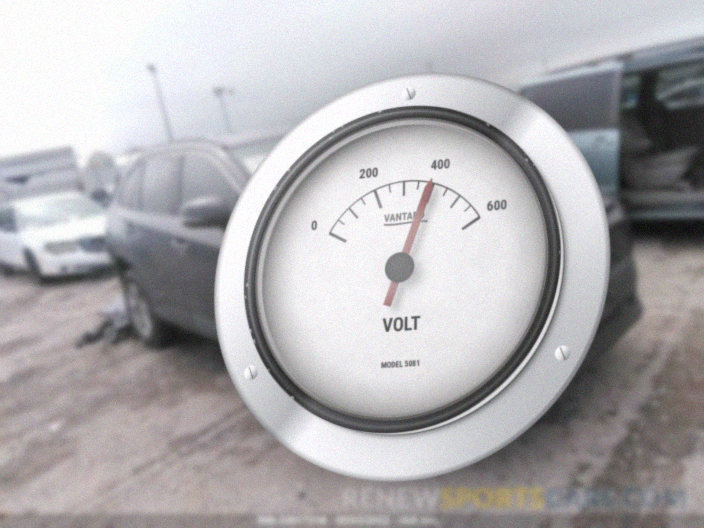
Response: 400V
